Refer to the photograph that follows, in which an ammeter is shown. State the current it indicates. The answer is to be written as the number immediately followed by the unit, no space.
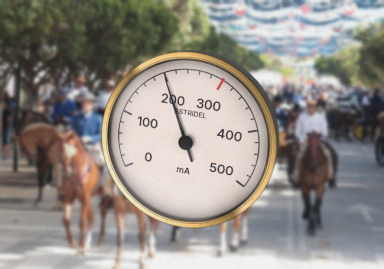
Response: 200mA
